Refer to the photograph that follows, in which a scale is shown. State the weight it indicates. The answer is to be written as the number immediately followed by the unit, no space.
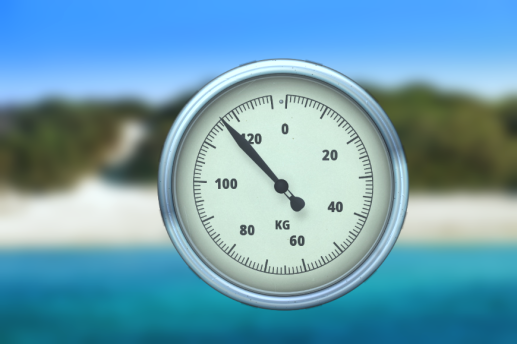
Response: 117kg
